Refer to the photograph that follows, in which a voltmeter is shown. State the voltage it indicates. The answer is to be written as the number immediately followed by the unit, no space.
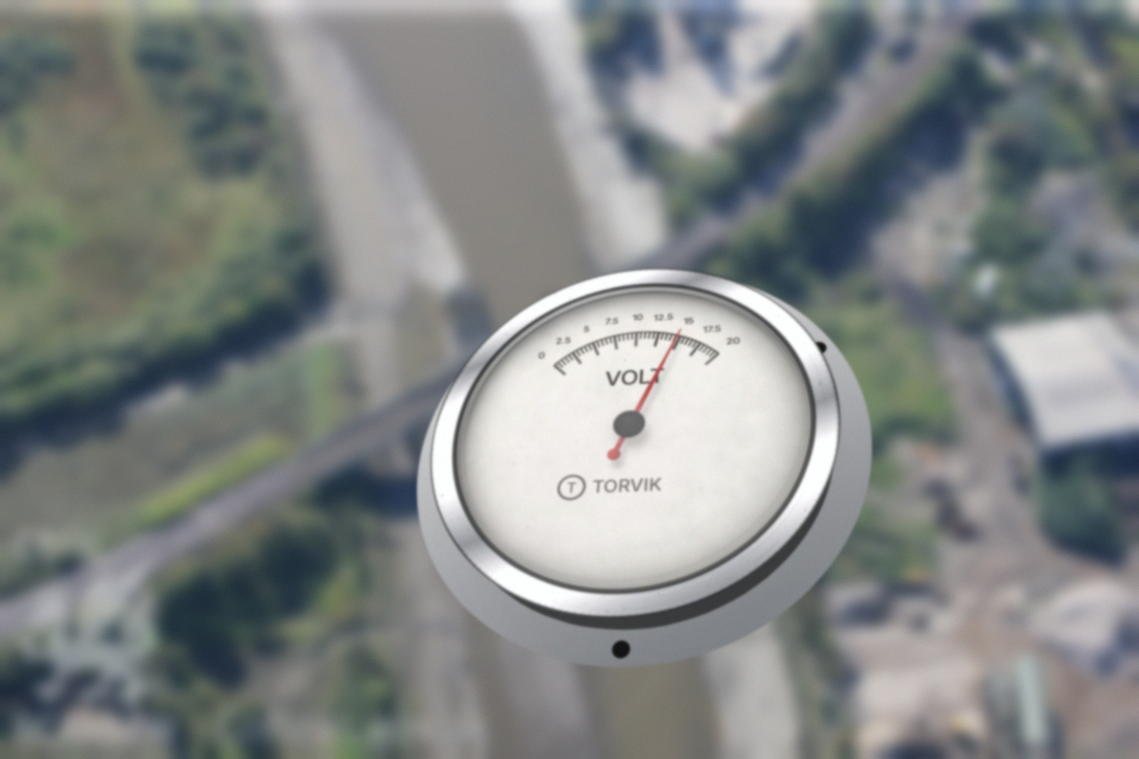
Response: 15V
